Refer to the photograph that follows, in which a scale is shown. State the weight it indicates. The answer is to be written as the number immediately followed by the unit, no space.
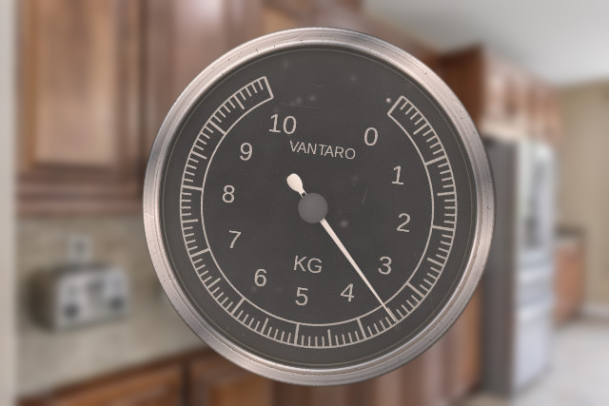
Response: 3.5kg
